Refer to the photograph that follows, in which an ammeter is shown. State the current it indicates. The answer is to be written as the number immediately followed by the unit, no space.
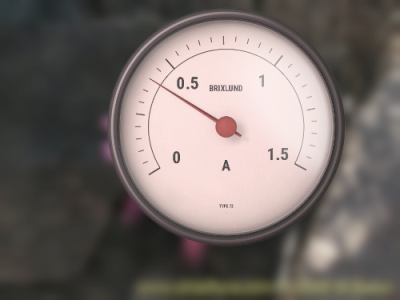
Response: 0.4A
